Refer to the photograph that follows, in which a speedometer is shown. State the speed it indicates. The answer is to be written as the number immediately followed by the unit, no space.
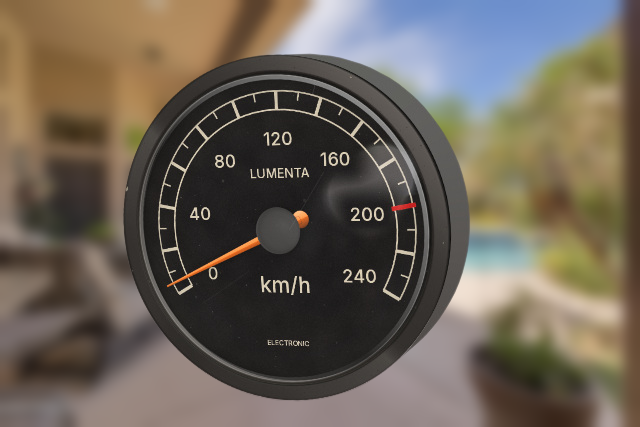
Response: 5km/h
